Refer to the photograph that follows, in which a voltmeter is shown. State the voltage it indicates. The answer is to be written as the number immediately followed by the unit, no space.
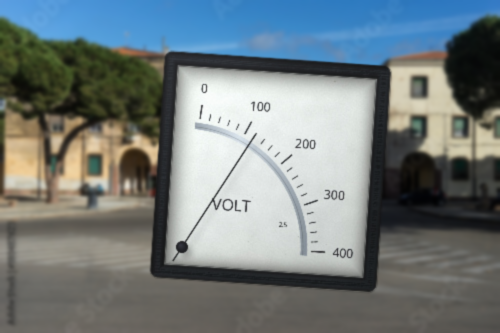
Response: 120V
